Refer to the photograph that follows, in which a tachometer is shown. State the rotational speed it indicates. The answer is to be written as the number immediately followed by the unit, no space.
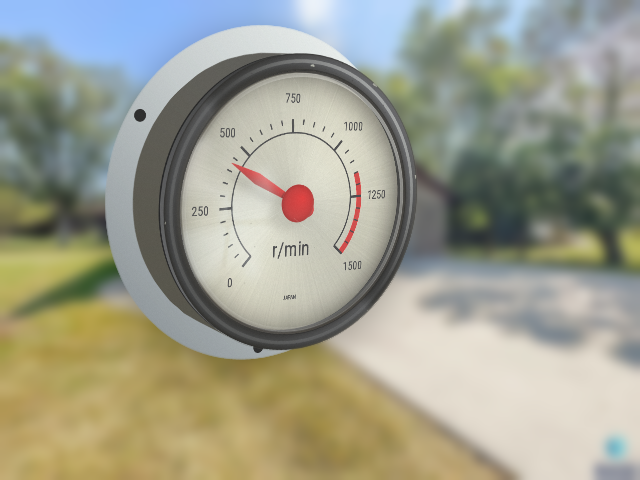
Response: 425rpm
